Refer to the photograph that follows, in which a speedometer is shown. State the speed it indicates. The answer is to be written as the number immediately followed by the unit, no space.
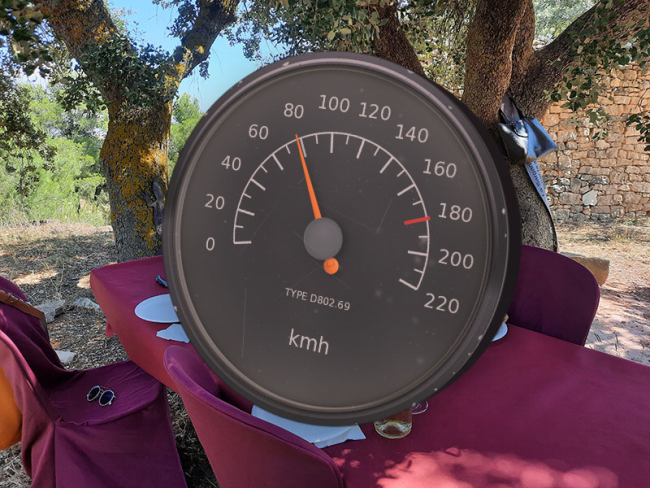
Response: 80km/h
